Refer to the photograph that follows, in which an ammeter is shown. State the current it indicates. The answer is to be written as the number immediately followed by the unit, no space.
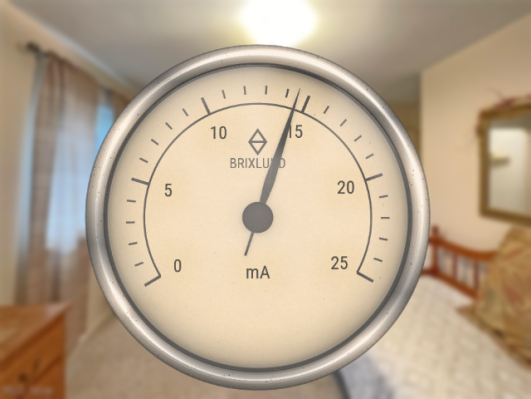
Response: 14.5mA
